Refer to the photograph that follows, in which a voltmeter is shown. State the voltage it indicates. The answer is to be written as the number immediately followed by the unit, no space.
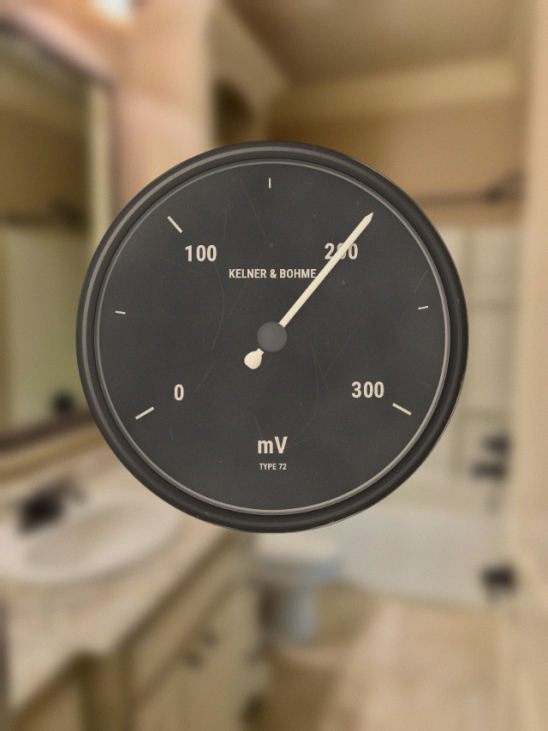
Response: 200mV
